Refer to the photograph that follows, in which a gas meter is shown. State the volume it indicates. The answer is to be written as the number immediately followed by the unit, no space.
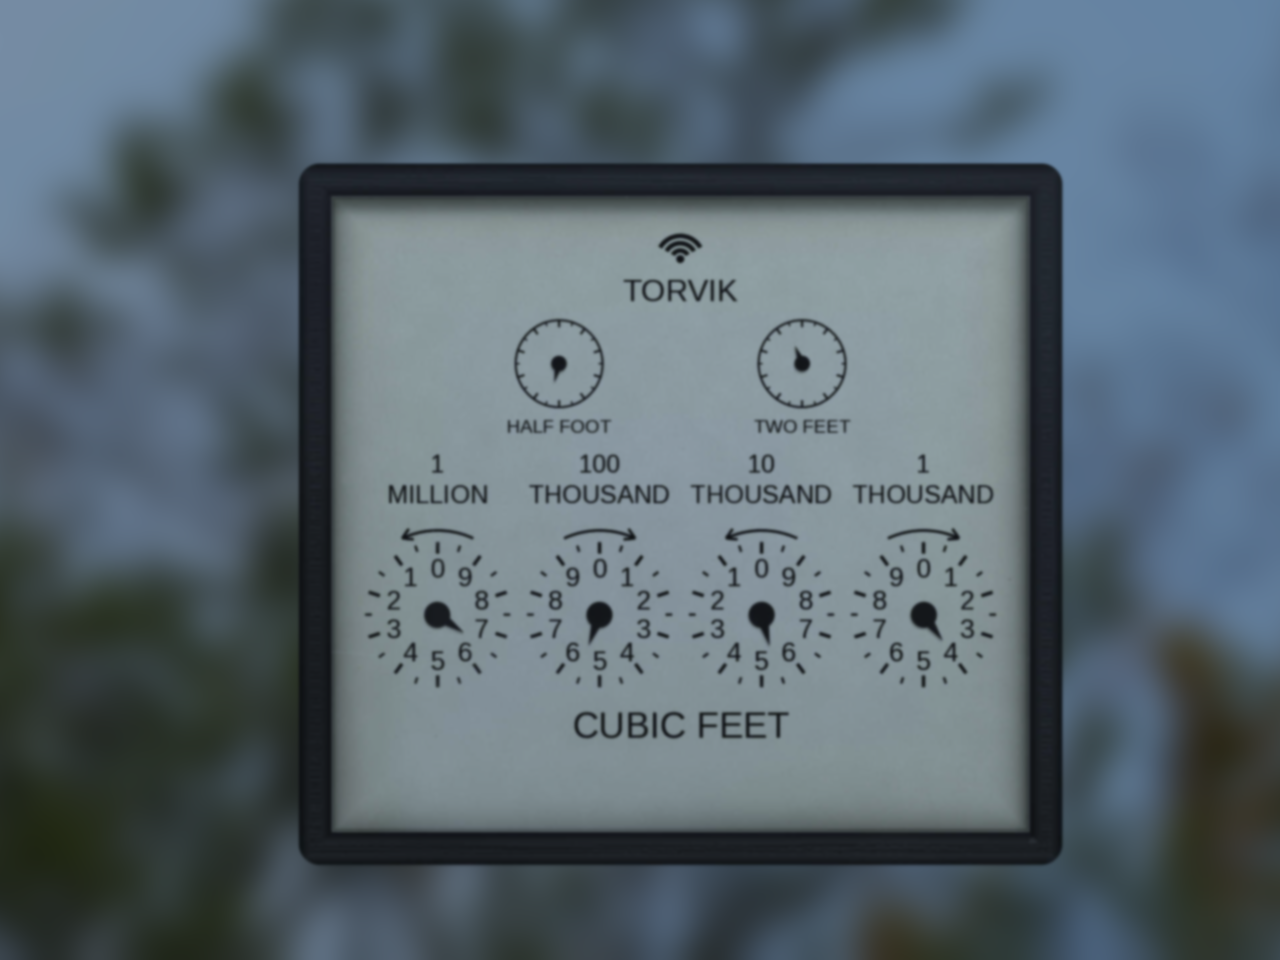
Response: 655400ft³
